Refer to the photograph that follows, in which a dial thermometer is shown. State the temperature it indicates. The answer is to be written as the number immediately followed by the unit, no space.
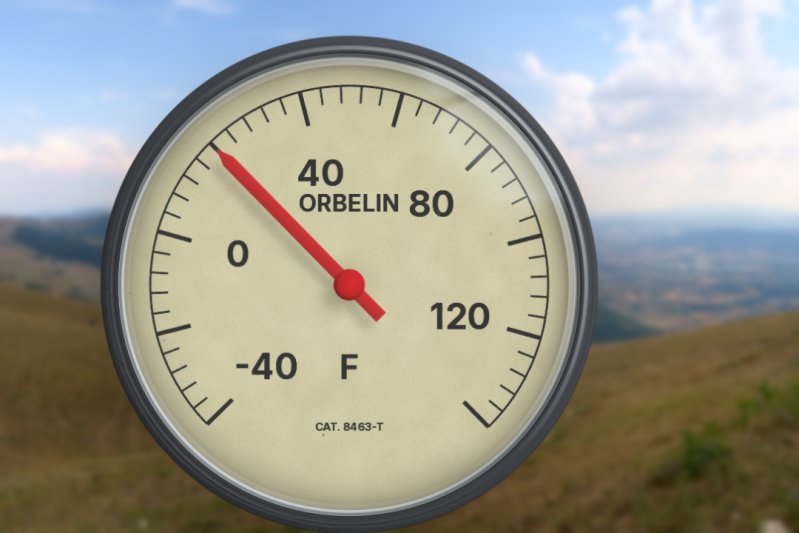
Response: 20°F
